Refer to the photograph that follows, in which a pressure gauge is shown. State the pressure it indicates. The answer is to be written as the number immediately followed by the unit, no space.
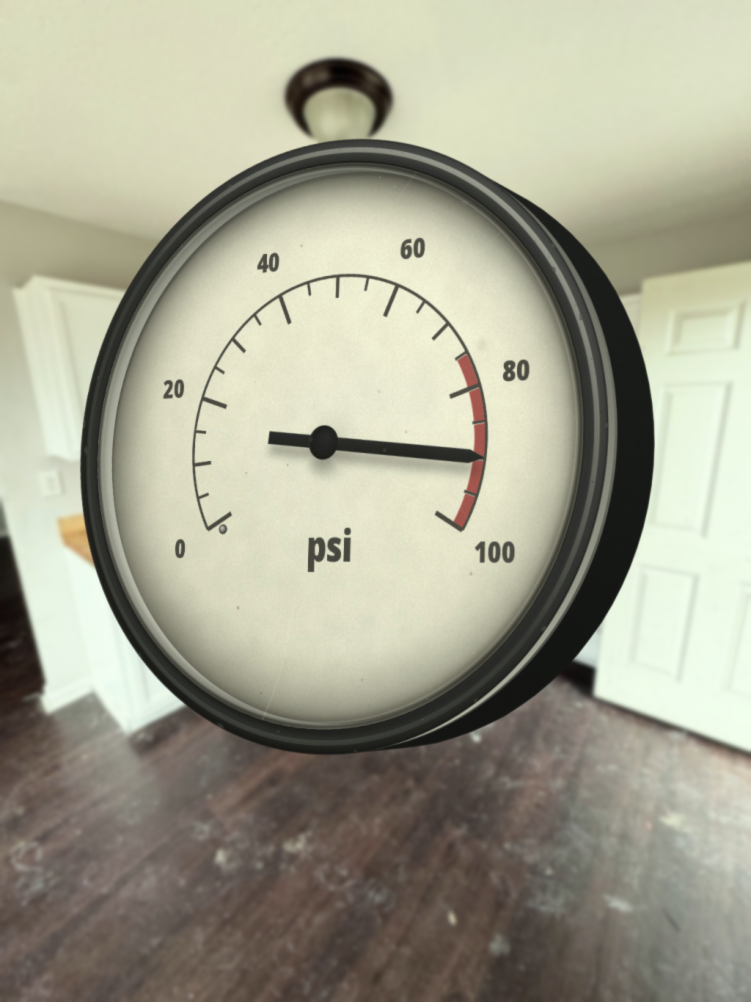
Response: 90psi
